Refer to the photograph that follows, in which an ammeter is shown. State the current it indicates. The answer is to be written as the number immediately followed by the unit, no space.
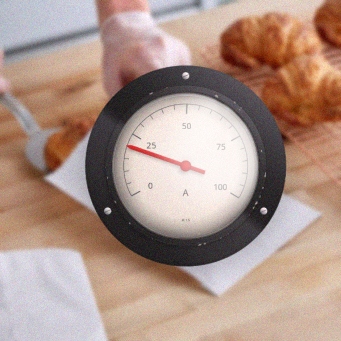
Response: 20A
